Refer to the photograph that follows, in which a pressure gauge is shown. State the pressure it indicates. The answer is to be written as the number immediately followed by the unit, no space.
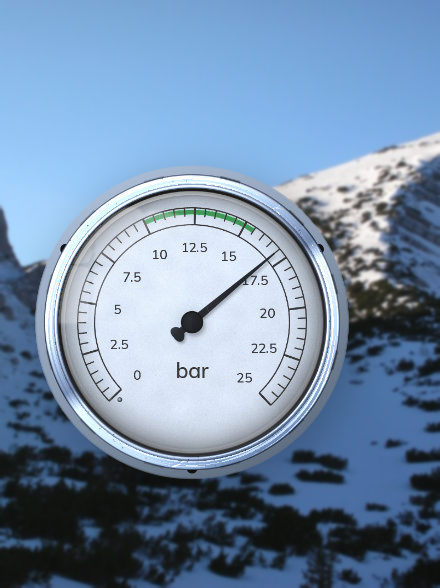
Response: 17bar
